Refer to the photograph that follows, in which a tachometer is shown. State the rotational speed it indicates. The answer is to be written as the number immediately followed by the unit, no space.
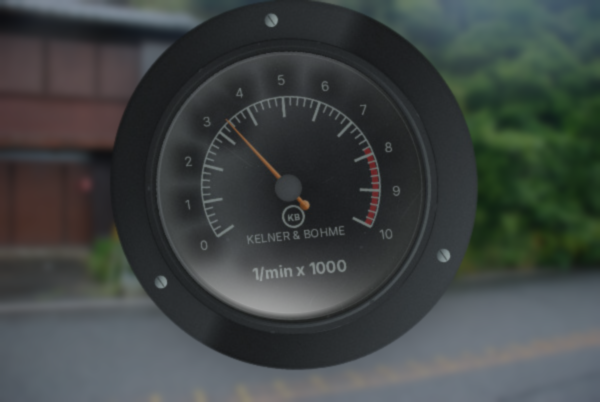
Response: 3400rpm
